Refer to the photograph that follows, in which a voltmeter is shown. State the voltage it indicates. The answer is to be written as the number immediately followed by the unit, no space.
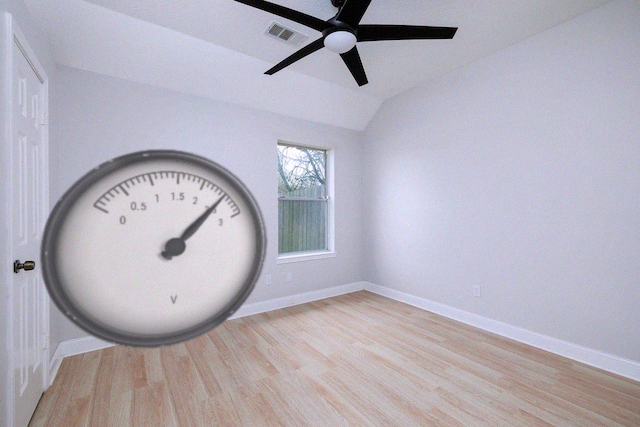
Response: 2.5V
